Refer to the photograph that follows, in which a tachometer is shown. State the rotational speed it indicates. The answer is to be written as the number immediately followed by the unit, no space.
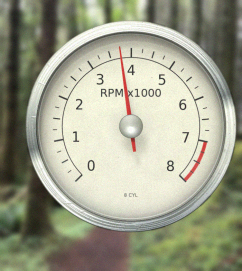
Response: 3750rpm
